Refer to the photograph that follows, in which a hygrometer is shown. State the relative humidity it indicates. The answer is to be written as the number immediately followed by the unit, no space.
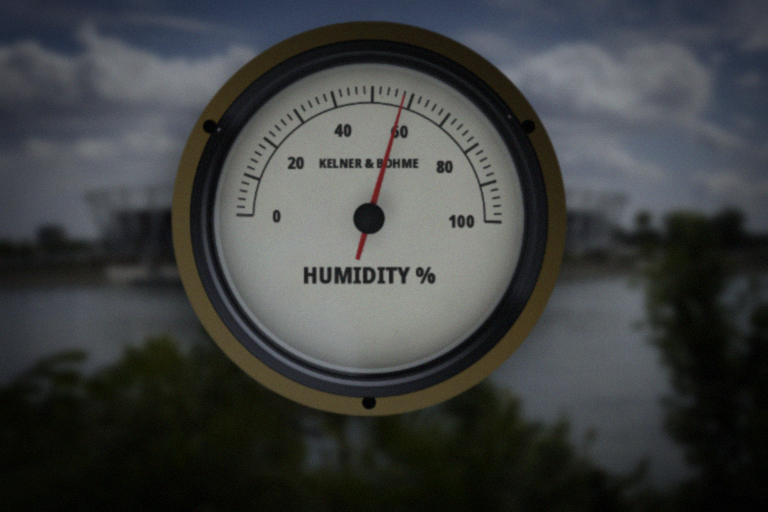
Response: 58%
